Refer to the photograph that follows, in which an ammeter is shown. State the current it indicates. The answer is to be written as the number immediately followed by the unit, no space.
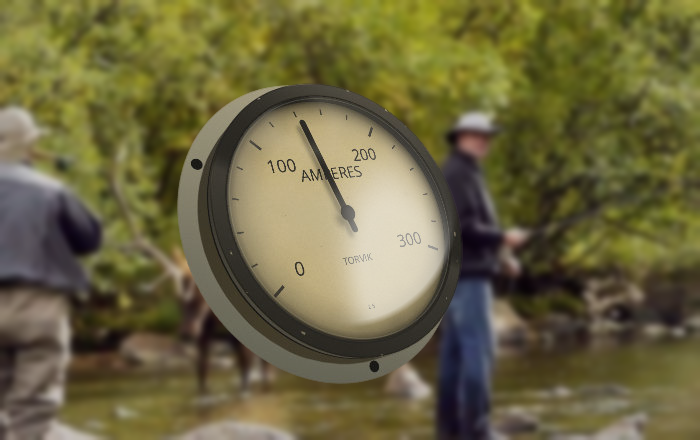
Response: 140A
